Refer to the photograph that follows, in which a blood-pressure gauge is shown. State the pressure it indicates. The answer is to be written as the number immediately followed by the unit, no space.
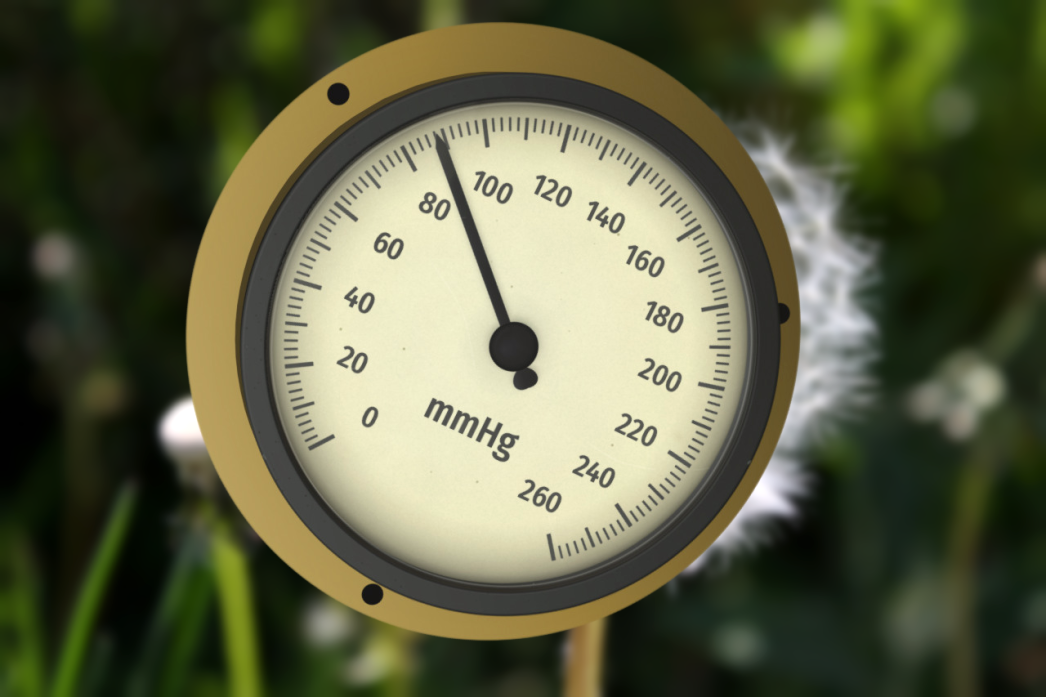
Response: 88mmHg
